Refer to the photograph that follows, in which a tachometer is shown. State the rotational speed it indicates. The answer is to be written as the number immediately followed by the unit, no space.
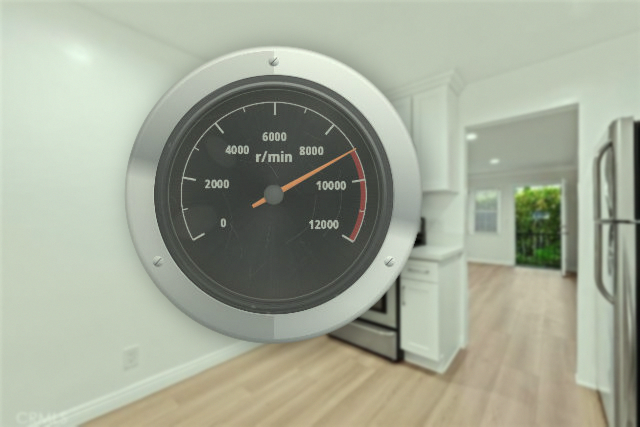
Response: 9000rpm
